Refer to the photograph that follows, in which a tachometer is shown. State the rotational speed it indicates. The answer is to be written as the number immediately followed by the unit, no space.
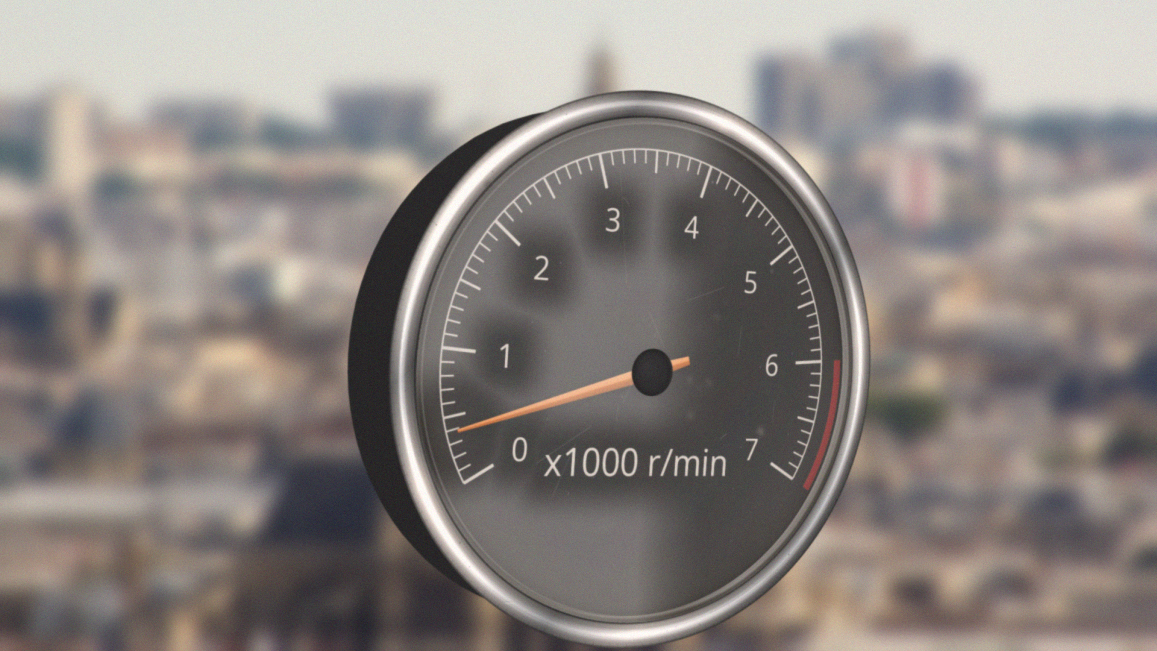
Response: 400rpm
